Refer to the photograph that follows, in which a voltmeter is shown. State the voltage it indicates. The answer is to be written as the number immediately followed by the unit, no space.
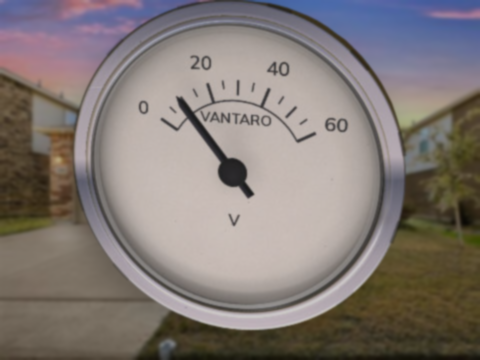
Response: 10V
